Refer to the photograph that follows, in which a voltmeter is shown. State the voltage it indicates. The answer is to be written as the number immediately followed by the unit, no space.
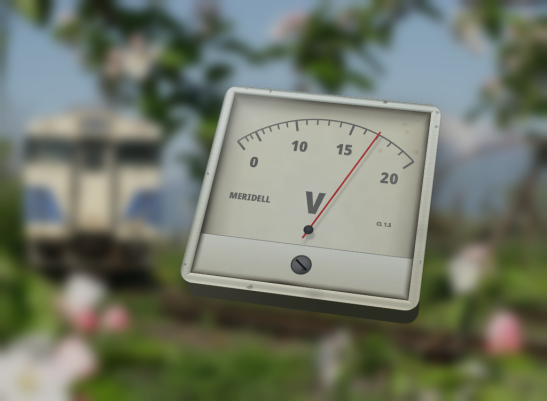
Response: 17V
